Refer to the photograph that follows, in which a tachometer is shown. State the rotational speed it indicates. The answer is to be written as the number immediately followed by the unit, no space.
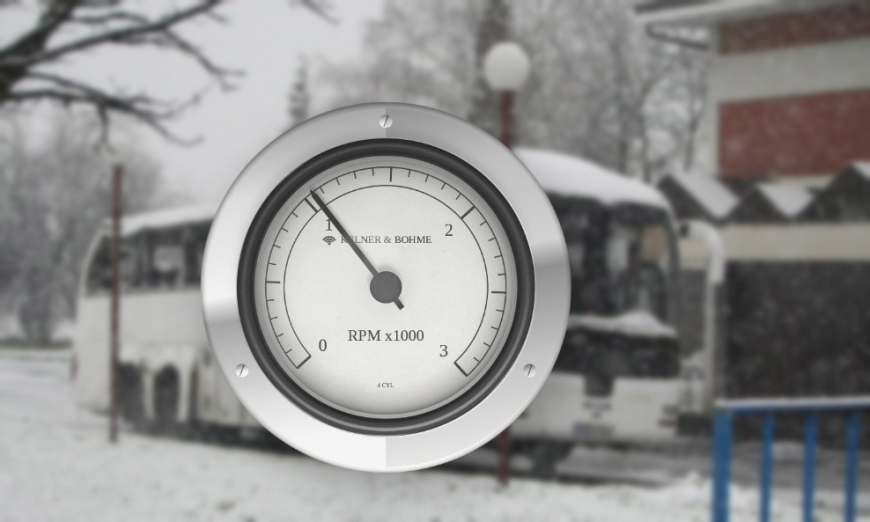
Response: 1050rpm
